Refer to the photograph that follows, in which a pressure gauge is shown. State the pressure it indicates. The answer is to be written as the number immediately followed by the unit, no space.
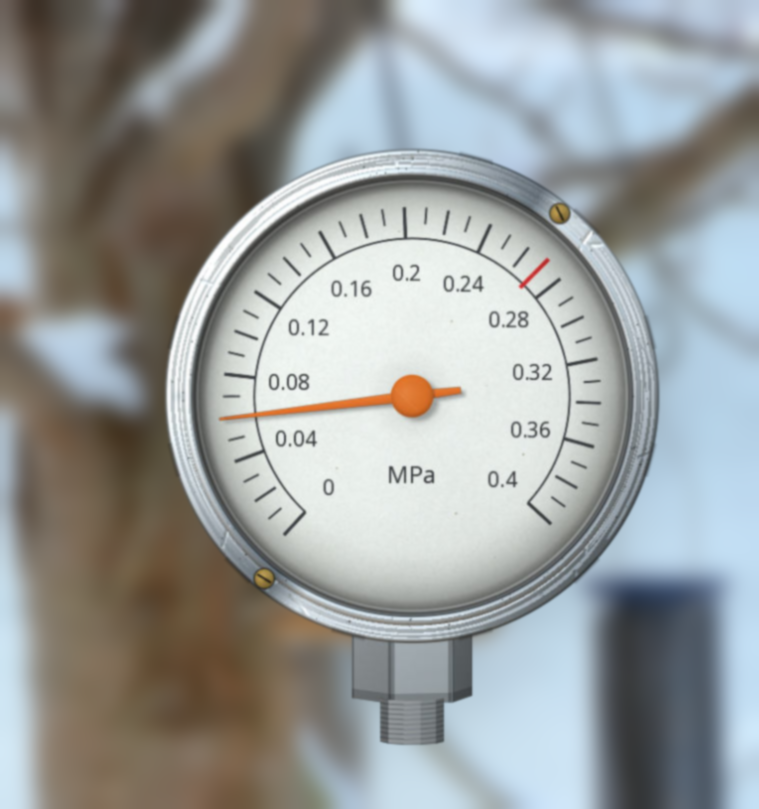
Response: 0.06MPa
